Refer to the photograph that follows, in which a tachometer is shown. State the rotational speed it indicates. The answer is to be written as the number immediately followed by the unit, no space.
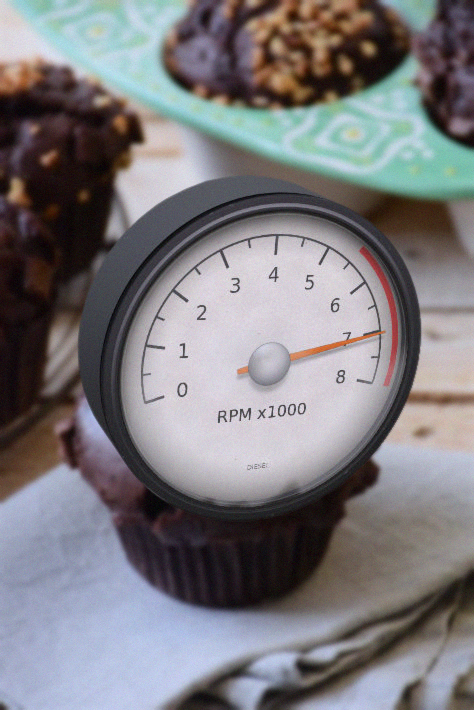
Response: 7000rpm
